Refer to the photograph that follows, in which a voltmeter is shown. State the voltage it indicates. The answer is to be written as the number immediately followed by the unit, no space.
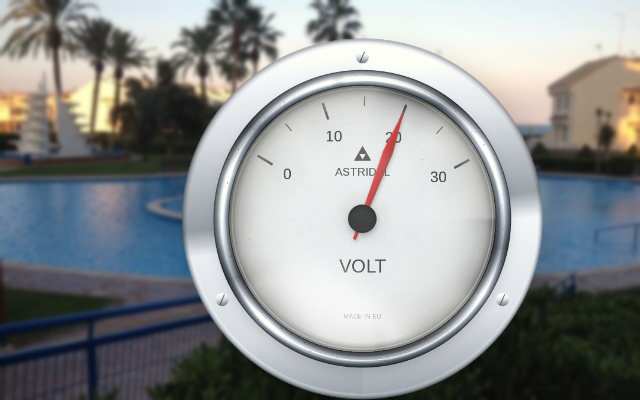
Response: 20V
